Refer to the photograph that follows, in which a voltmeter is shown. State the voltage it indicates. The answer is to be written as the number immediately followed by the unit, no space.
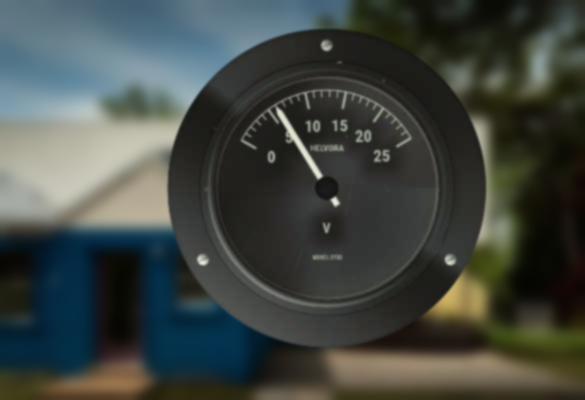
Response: 6V
